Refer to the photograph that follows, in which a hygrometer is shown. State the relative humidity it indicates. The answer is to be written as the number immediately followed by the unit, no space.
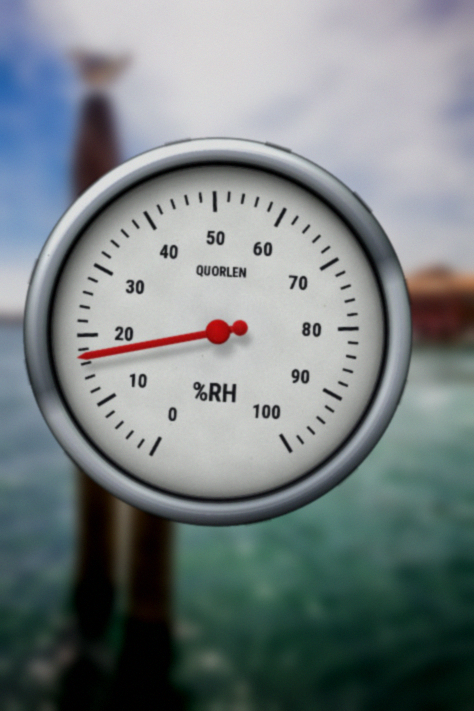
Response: 17%
